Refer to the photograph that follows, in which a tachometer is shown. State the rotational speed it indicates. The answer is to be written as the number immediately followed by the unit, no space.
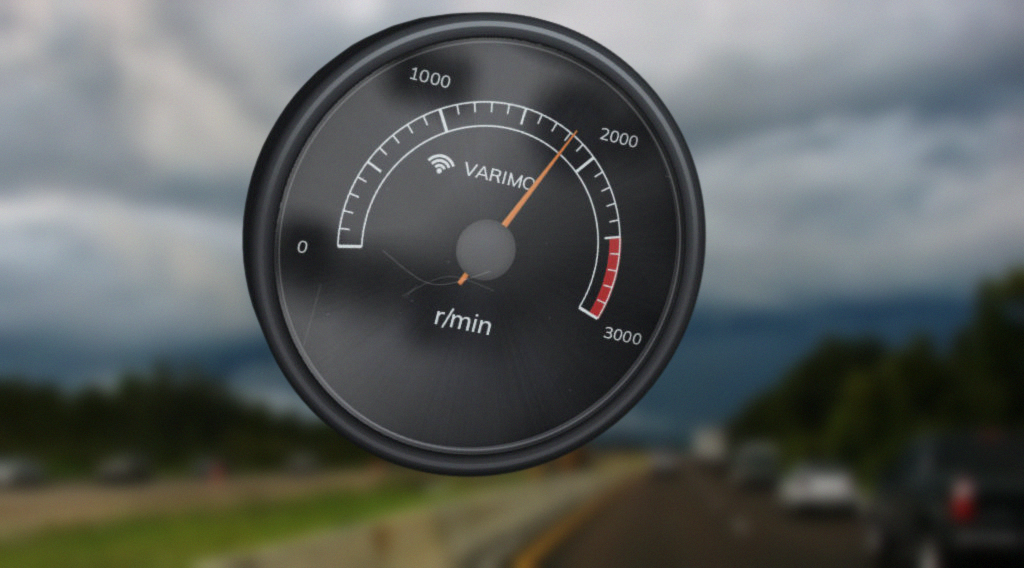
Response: 1800rpm
